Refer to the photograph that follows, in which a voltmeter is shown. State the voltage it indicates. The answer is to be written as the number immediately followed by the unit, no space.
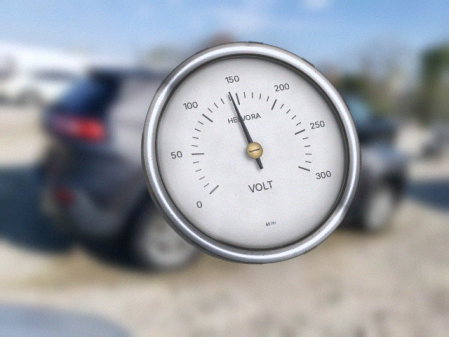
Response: 140V
